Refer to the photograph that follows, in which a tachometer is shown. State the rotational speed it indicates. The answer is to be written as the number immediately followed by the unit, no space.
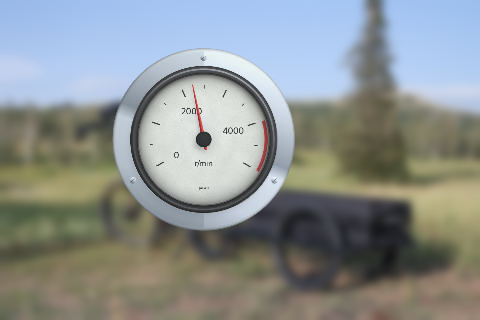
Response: 2250rpm
